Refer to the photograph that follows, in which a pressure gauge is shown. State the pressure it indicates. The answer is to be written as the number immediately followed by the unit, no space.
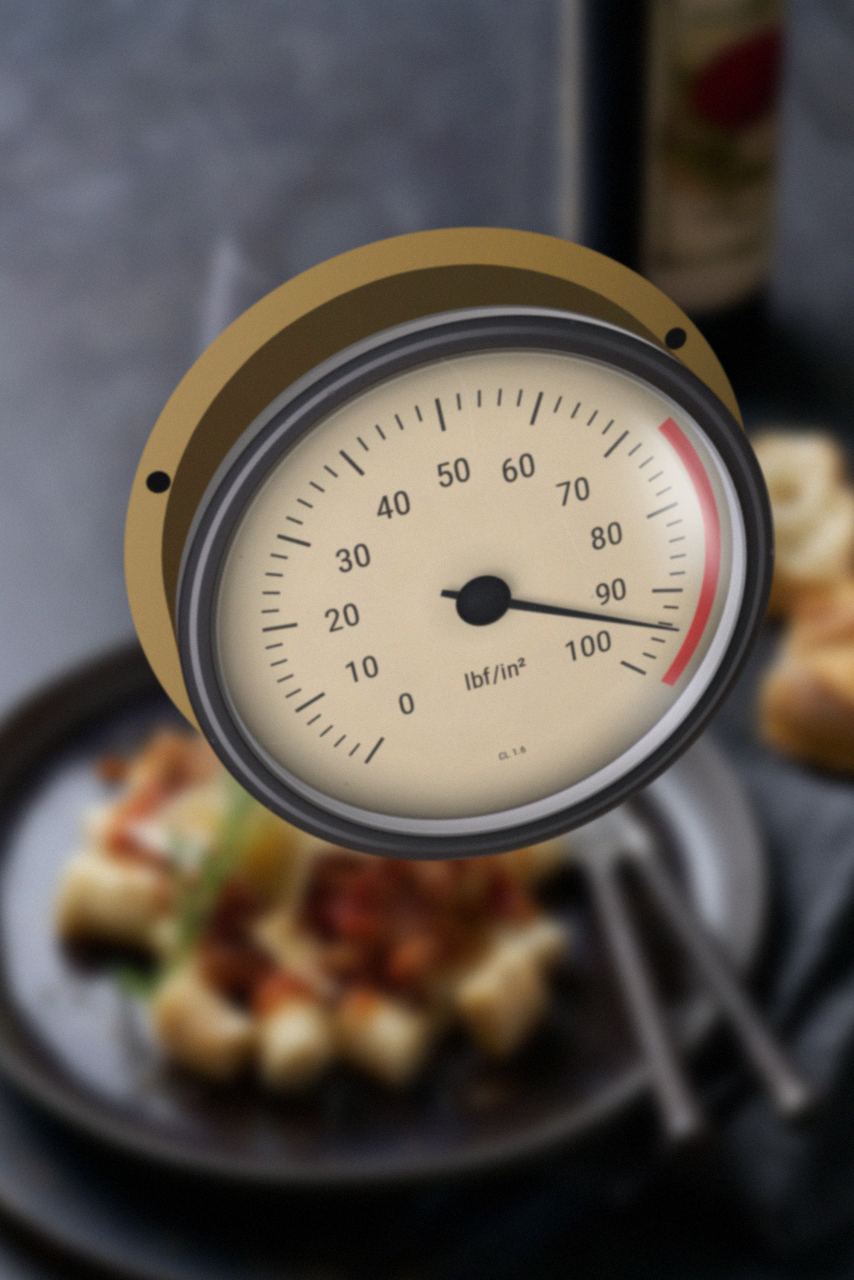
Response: 94psi
